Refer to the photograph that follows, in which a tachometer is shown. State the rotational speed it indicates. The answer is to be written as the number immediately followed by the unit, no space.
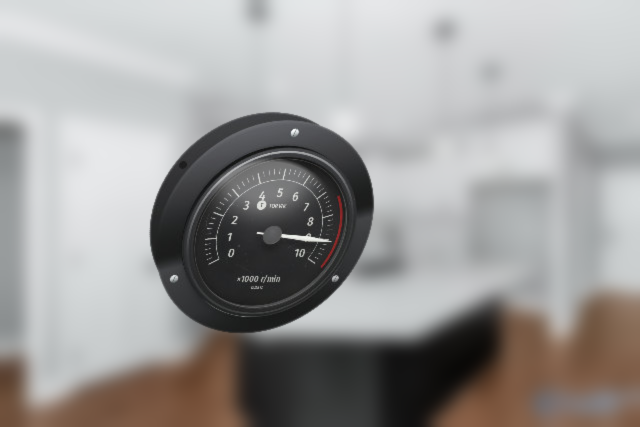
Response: 9000rpm
